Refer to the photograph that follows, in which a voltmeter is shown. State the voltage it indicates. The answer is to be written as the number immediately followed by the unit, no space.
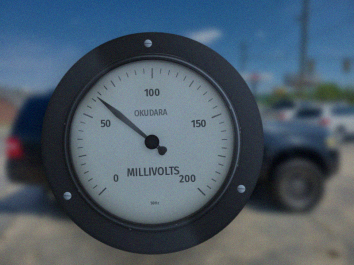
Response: 62.5mV
